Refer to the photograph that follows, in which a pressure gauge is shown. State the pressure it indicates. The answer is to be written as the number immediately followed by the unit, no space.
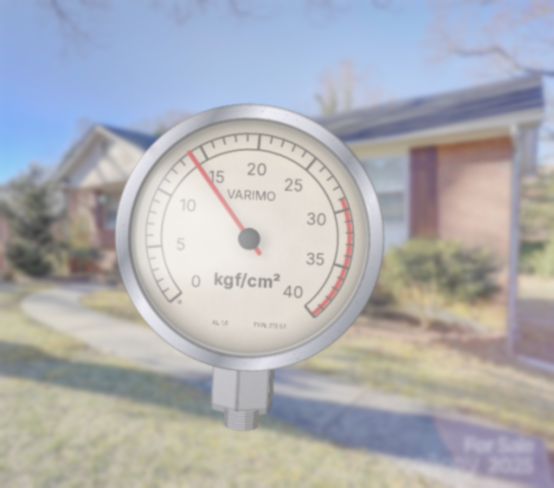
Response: 14kg/cm²
